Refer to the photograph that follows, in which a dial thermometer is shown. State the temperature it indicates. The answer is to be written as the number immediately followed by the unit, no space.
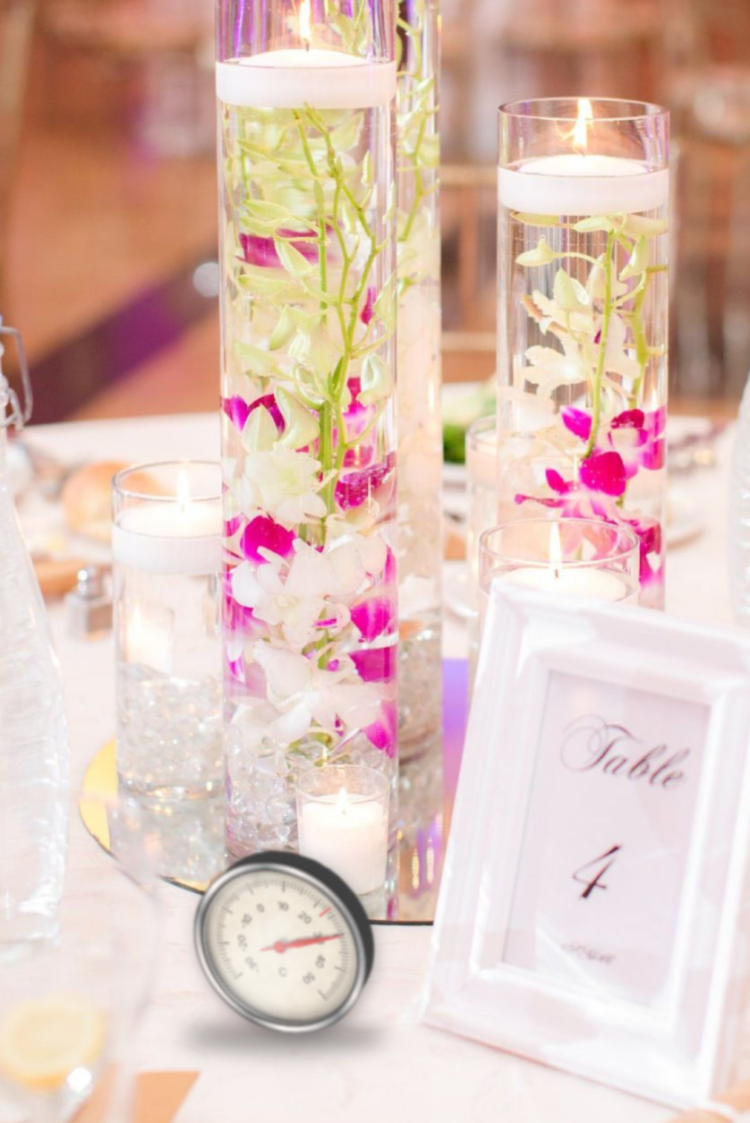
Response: 30°C
